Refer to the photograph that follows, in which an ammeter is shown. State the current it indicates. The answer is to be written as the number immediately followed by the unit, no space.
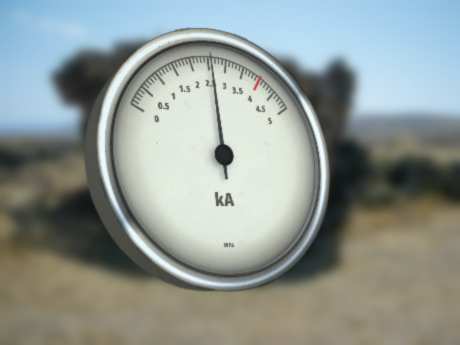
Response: 2.5kA
